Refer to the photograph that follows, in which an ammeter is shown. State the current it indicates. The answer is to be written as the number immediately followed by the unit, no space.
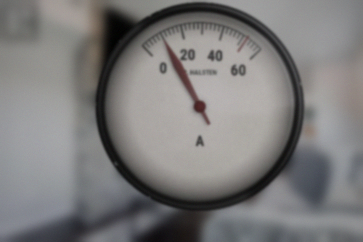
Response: 10A
